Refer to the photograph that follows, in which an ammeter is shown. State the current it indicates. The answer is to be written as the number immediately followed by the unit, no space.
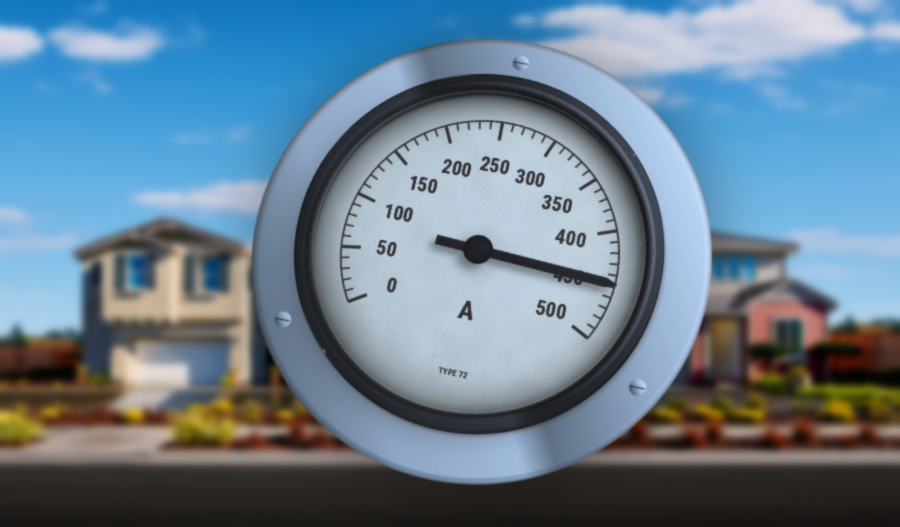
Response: 450A
